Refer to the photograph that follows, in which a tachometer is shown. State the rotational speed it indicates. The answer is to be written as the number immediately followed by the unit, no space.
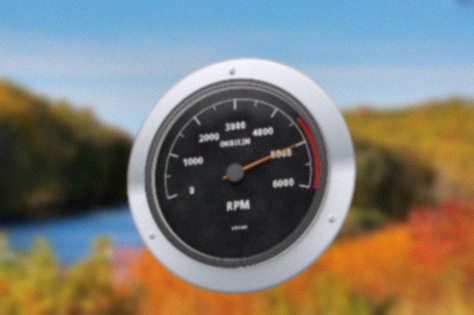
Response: 5000rpm
